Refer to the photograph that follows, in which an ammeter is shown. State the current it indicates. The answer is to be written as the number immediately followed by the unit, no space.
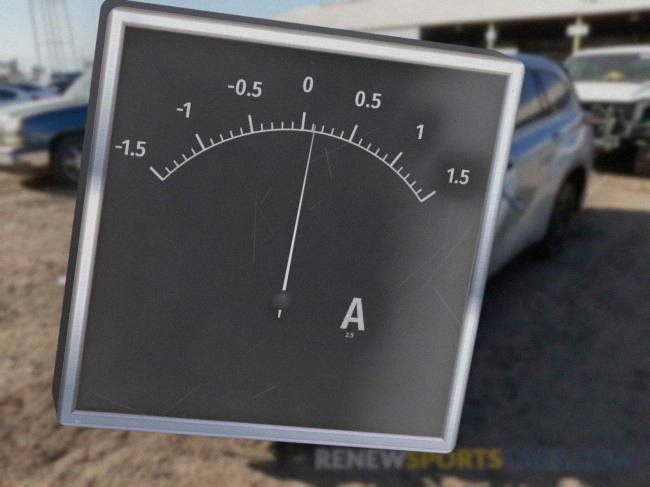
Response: 0.1A
